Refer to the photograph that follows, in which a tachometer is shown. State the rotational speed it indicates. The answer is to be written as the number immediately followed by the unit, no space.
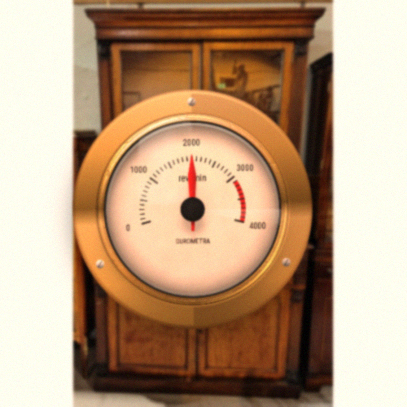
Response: 2000rpm
